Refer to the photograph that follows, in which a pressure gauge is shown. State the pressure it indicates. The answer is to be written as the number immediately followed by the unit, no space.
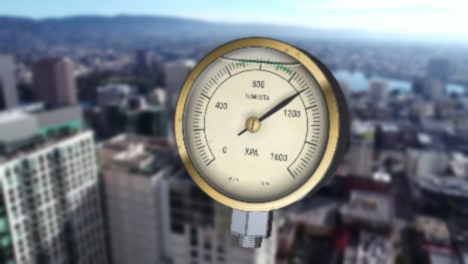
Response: 1100kPa
